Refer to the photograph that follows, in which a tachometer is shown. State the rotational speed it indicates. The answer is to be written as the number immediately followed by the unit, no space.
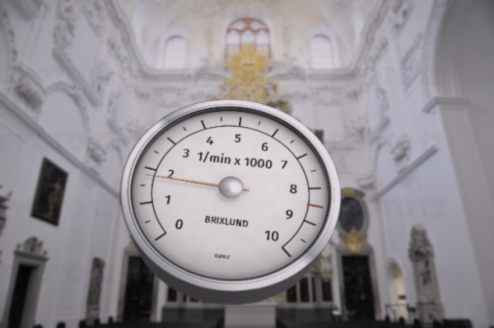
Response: 1750rpm
